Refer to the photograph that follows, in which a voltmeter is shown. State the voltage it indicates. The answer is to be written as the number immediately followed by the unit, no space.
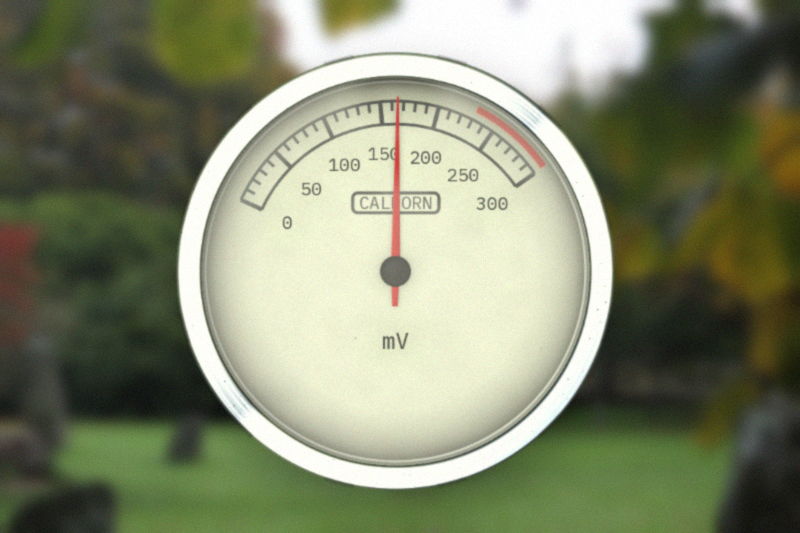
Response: 165mV
